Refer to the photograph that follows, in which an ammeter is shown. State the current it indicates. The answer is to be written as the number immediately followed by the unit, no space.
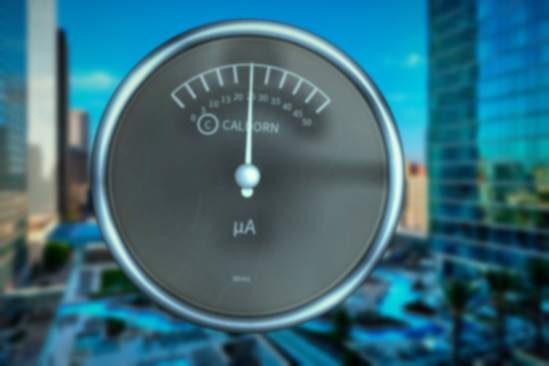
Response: 25µA
